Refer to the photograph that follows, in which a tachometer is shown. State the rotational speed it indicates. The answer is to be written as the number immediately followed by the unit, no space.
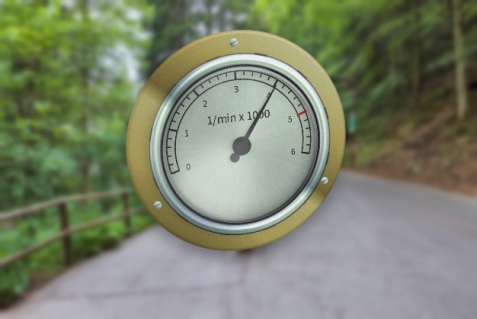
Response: 4000rpm
